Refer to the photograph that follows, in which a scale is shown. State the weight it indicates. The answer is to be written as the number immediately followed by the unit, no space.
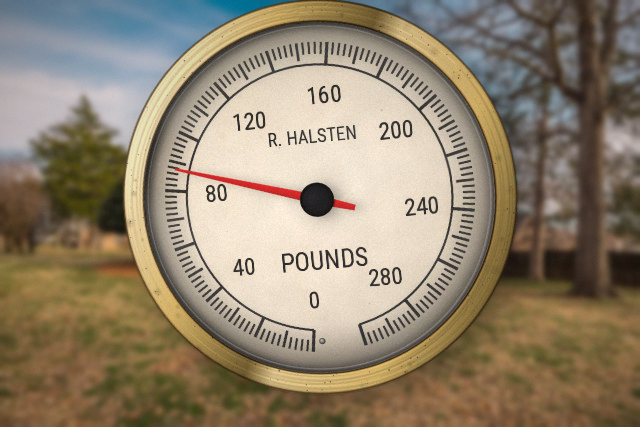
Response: 88lb
